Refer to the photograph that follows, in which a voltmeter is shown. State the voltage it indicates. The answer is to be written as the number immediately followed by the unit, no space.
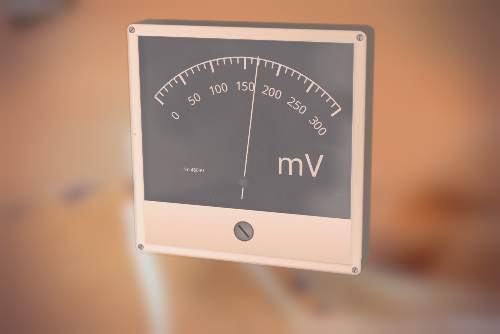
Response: 170mV
